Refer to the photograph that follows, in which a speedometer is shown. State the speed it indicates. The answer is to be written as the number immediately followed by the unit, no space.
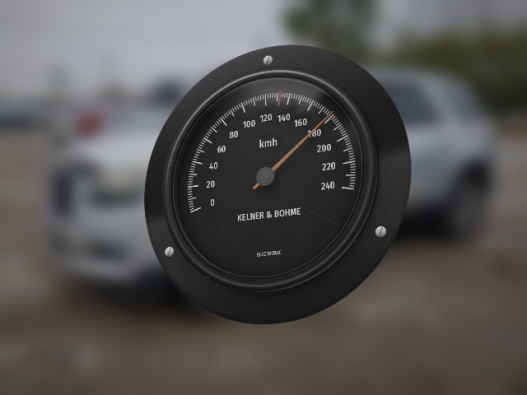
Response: 180km/h
